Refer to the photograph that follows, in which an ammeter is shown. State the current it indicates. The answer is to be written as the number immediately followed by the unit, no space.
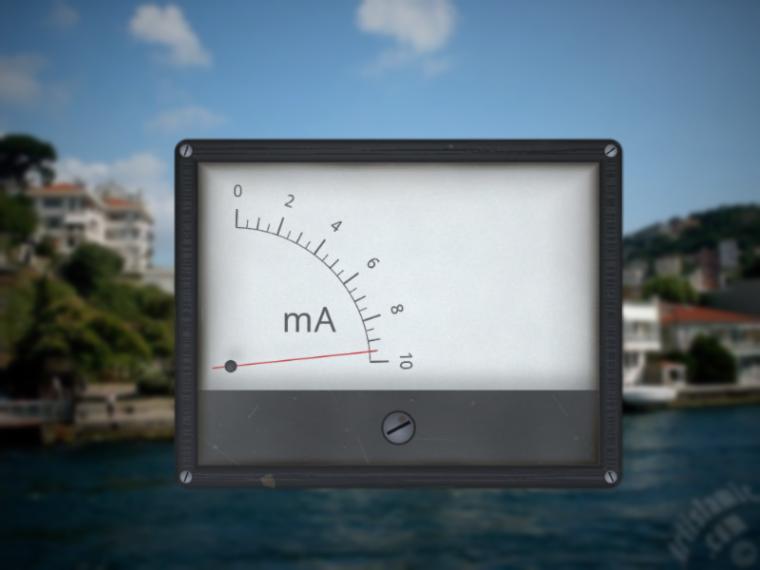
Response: 9.5mA
